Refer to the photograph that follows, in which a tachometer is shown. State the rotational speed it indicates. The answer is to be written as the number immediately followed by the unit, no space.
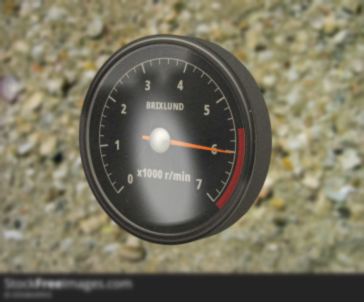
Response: 6000rpm
